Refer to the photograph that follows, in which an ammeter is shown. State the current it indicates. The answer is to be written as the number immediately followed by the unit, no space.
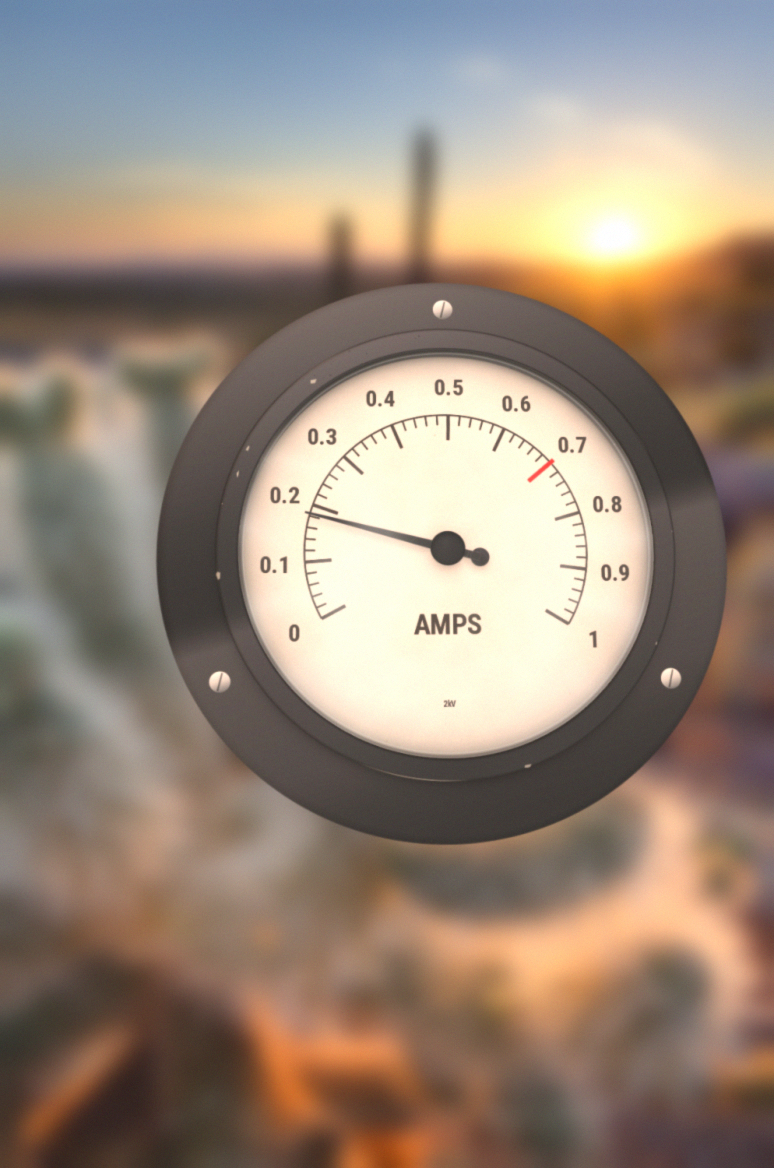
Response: 0.18A
